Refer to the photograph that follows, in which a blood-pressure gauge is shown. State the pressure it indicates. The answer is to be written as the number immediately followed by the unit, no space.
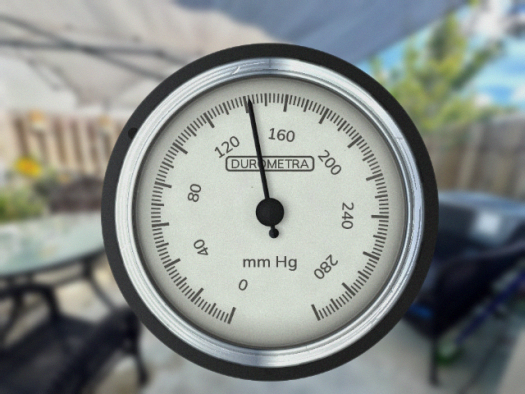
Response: 142mmHg
